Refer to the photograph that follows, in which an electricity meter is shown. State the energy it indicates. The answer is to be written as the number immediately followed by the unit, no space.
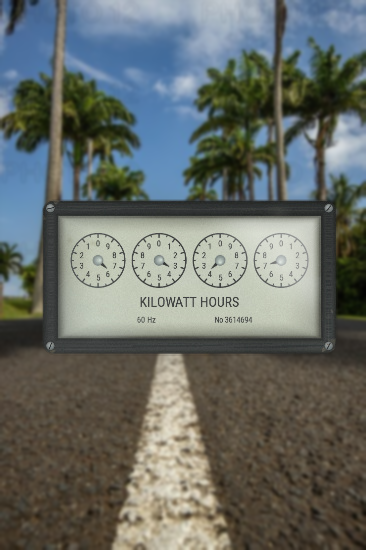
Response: 6337kWh
